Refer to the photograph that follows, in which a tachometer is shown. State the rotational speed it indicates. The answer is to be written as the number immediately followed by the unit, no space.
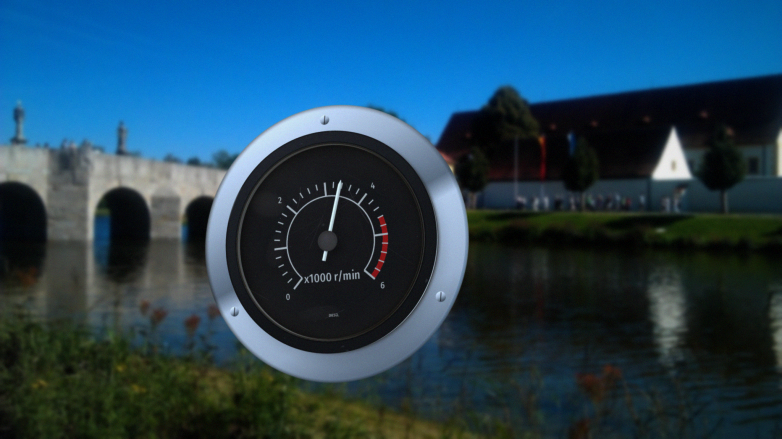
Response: 3400rpm
